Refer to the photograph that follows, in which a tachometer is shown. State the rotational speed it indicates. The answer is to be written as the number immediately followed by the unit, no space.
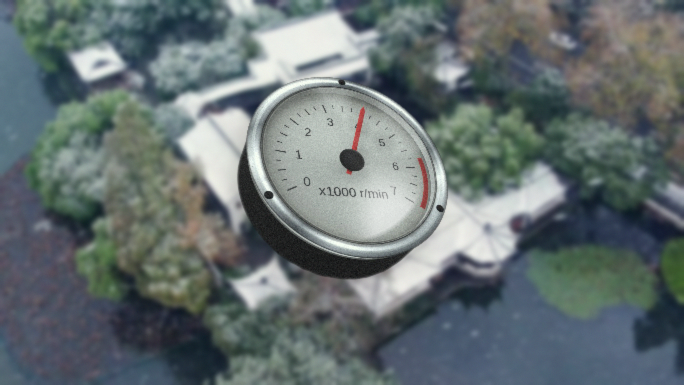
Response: 4000rpm
